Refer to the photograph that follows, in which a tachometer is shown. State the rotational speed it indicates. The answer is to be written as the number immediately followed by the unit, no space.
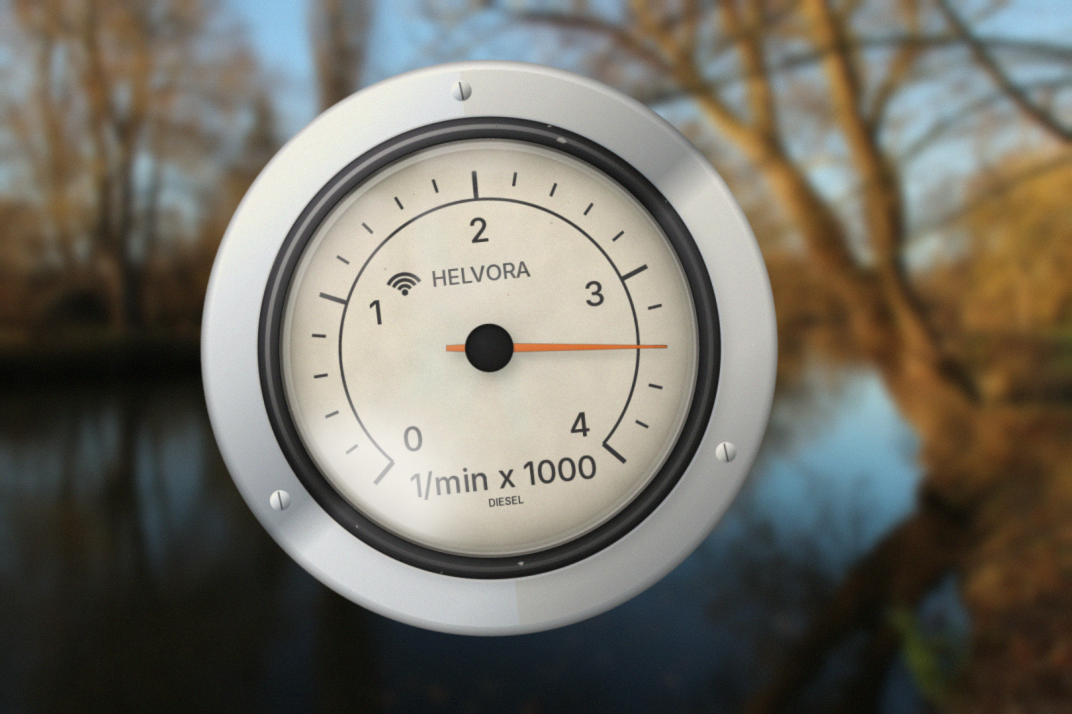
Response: 3400rpm
